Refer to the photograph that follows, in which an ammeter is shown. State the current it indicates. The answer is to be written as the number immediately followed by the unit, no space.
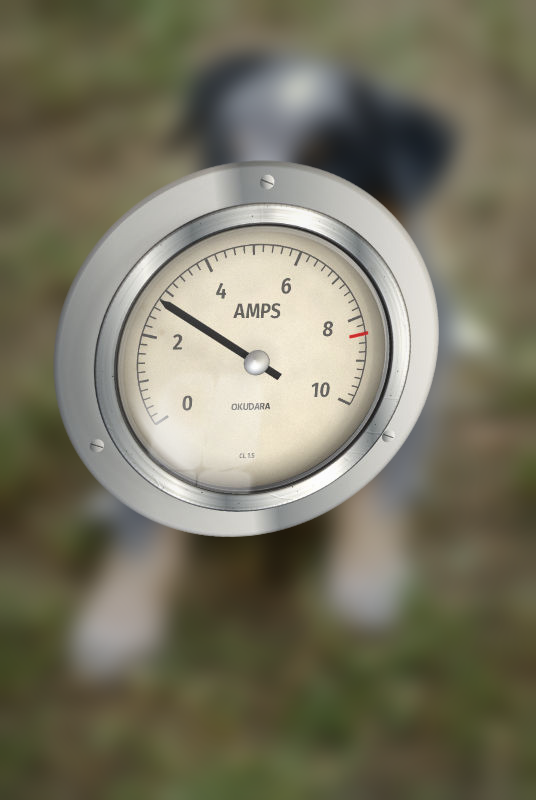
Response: 2.8A
